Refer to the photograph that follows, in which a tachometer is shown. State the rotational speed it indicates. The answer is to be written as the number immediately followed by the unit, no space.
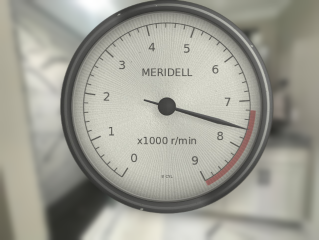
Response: 7600rpm
